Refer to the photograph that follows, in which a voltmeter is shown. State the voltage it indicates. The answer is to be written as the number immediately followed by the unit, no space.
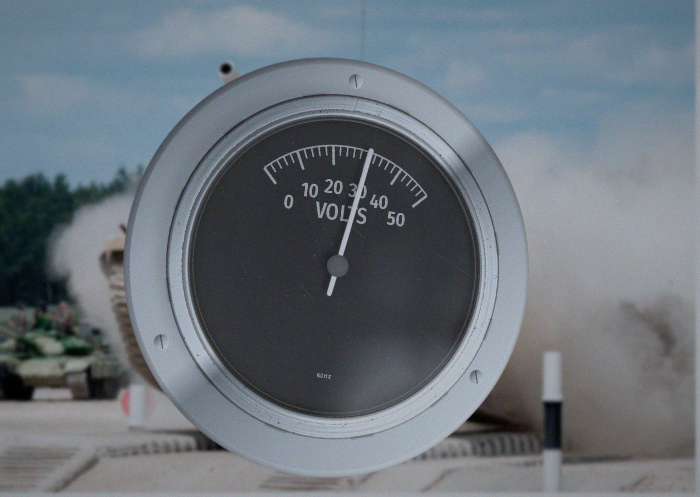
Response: 30V
